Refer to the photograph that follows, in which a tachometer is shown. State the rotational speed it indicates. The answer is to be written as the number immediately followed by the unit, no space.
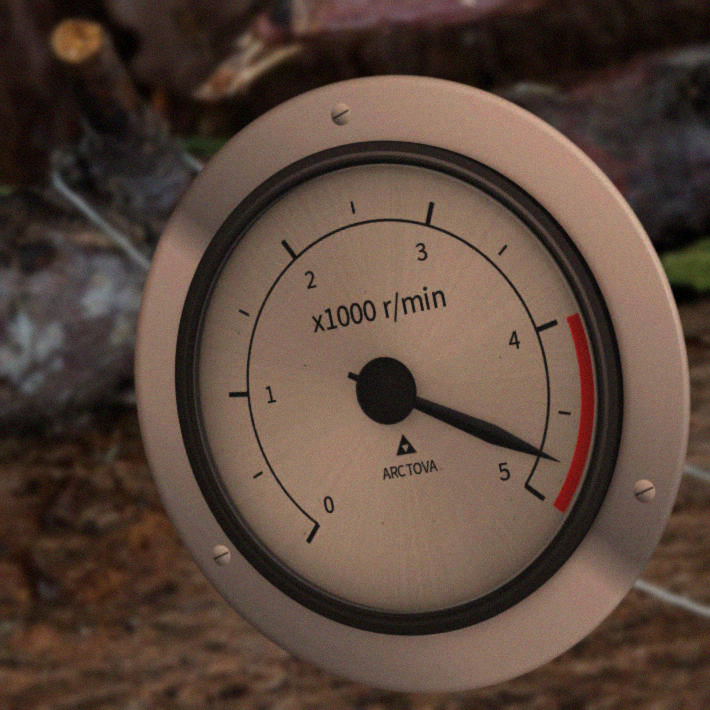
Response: 4750rpm
